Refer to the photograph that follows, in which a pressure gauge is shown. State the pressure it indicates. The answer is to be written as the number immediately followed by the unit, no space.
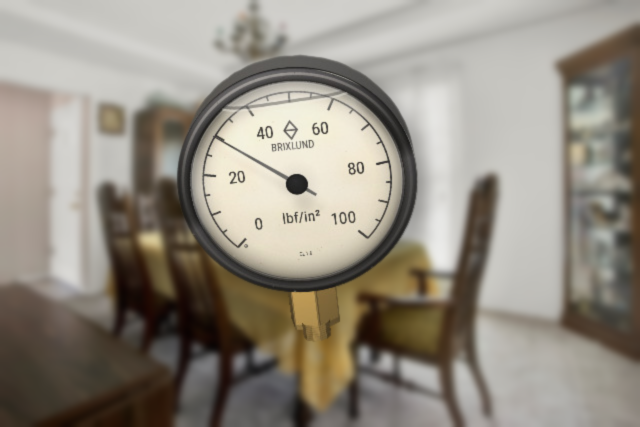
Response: 30psi
